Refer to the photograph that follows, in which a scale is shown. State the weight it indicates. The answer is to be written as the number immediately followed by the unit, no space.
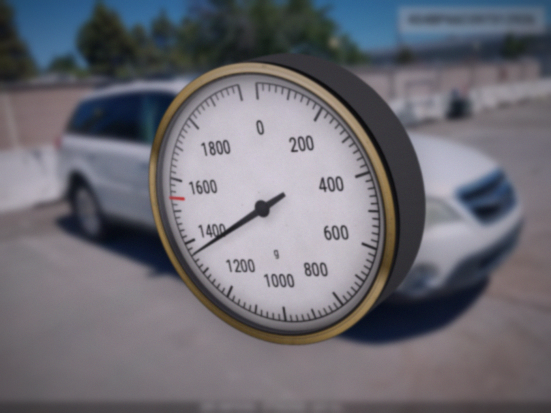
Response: 1360g
